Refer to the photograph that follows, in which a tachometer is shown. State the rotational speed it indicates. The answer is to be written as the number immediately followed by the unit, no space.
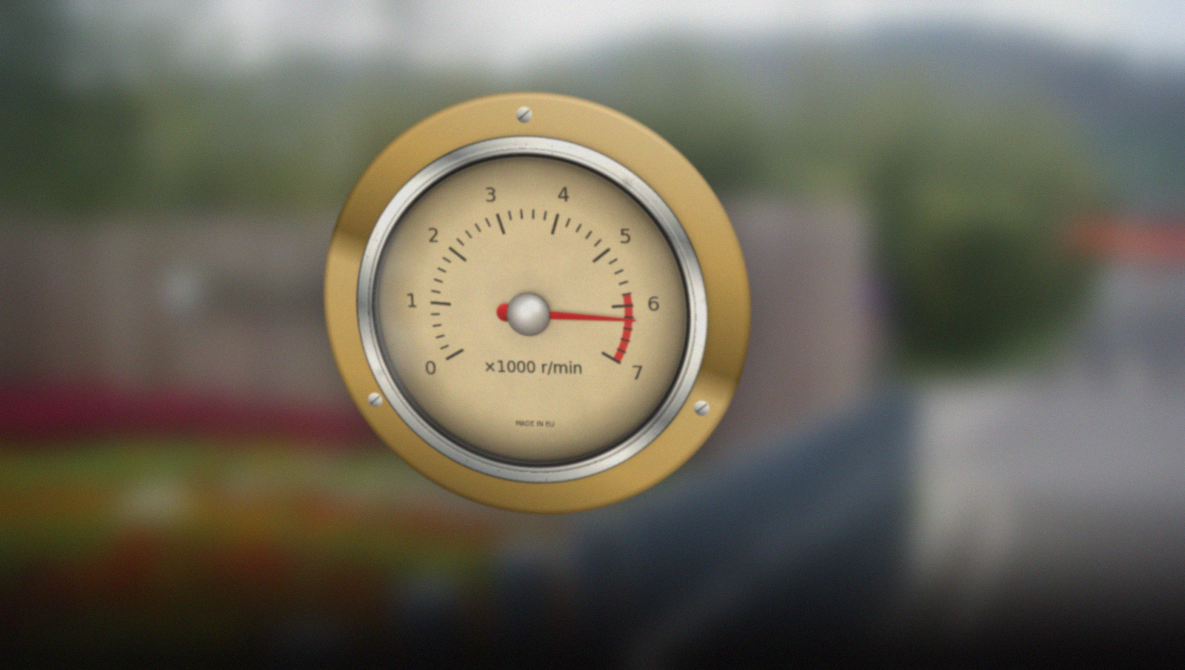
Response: 6200rpm
